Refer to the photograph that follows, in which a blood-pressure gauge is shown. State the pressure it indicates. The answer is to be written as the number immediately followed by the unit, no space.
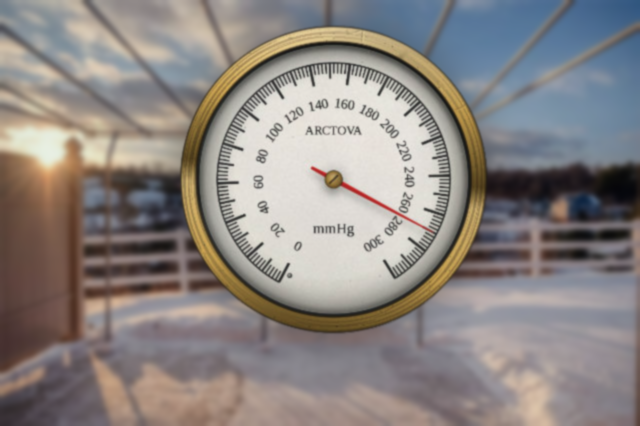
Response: 270mmHg
